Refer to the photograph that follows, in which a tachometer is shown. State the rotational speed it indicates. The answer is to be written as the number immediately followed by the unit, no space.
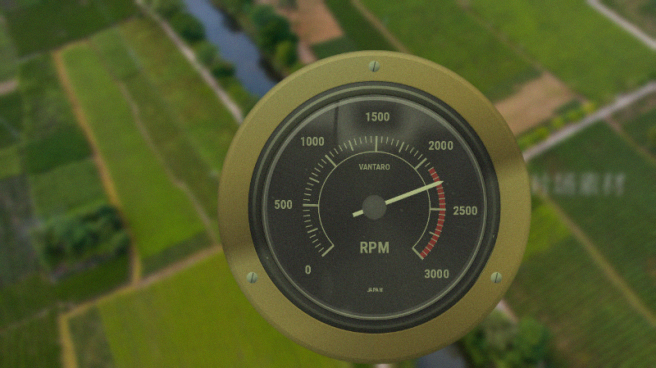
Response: 2250rpm
